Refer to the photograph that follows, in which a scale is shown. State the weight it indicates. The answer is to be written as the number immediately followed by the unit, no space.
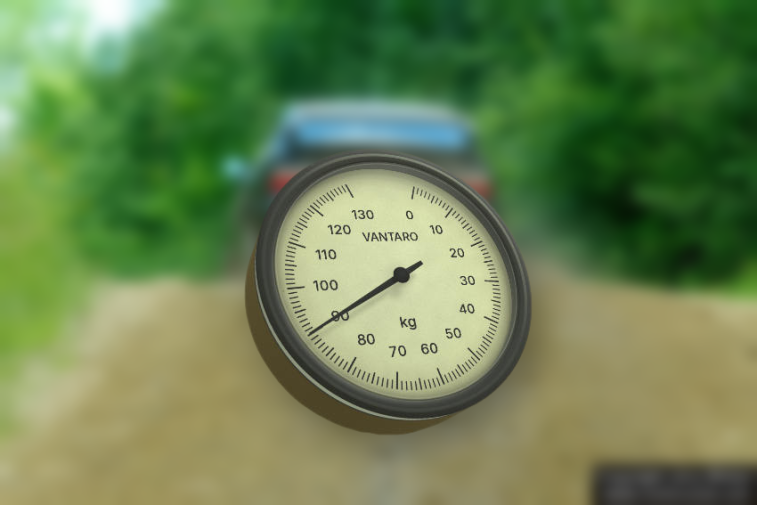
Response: 90kg
